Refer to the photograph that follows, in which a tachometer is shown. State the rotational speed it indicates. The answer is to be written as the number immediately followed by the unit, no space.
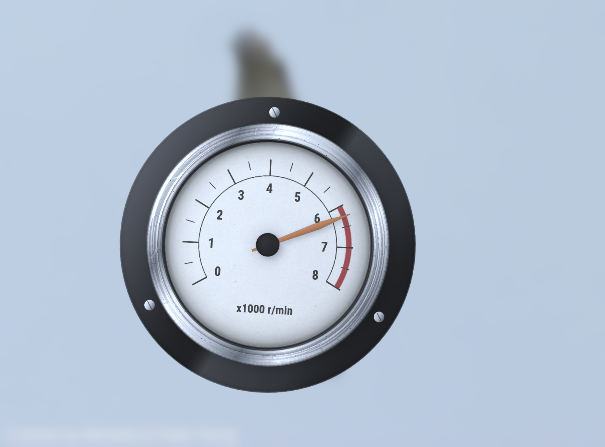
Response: 6250rpm
